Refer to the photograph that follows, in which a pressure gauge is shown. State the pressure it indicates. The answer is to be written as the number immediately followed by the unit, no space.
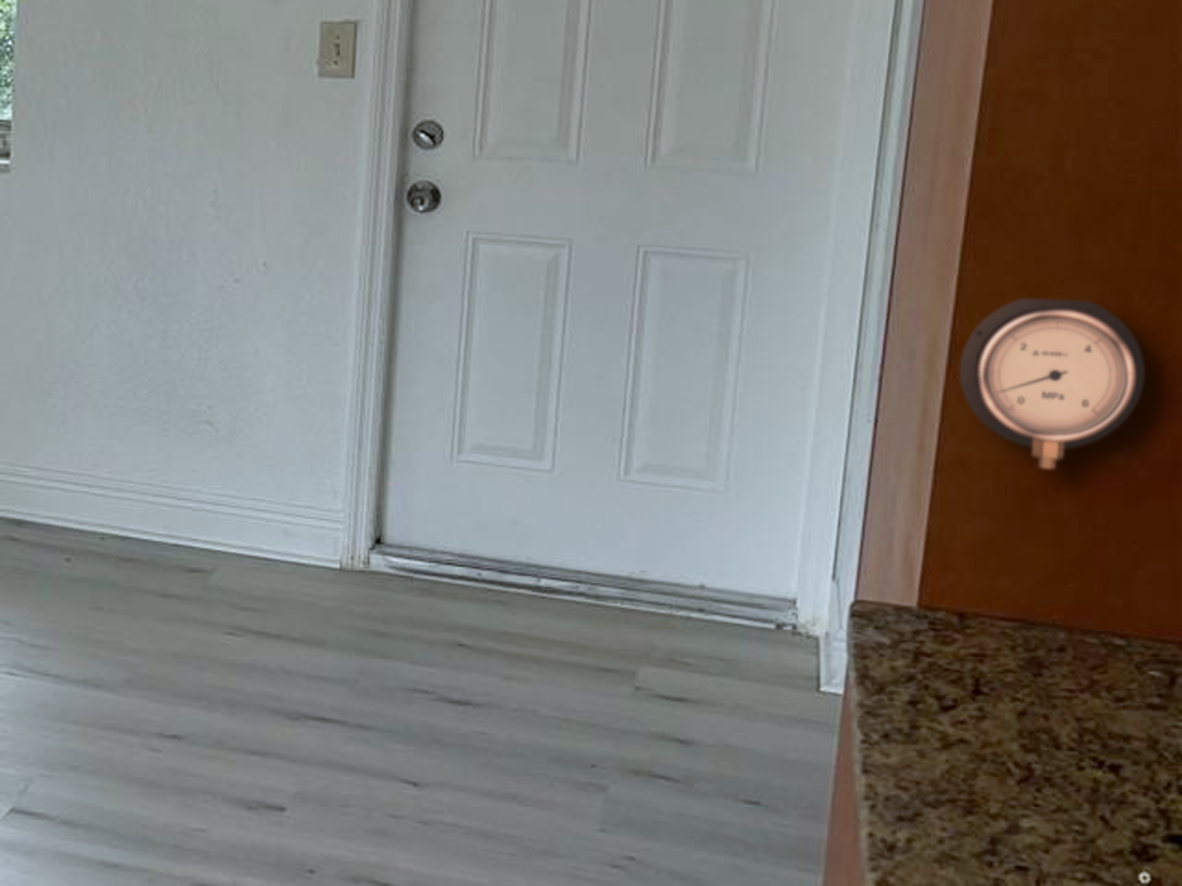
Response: 0.5MPa
